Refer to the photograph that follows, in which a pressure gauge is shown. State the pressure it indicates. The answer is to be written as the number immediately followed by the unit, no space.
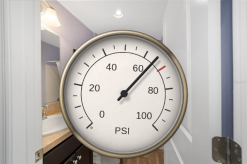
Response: 65psi
